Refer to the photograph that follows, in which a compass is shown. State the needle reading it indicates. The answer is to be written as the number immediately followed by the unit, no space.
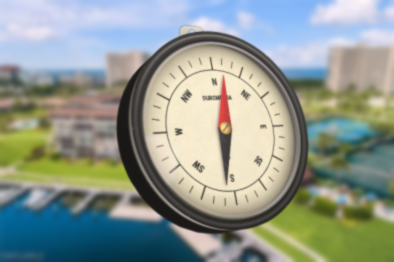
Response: 10°
